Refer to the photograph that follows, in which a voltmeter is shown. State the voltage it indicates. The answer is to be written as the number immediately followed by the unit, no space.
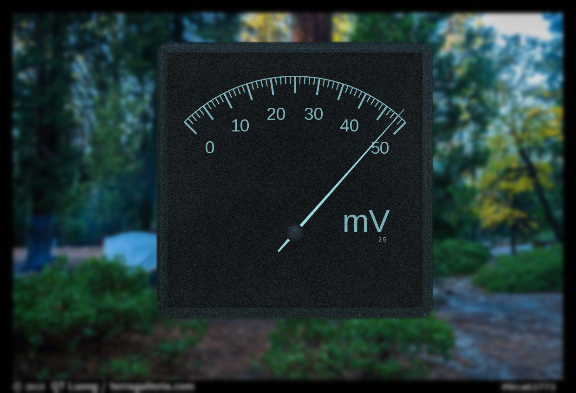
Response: 48mV
